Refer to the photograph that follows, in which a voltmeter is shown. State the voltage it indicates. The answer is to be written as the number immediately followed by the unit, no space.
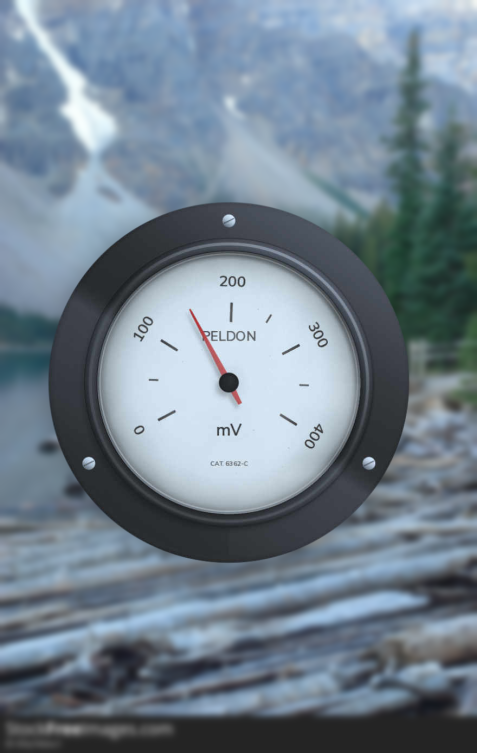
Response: 150mV
